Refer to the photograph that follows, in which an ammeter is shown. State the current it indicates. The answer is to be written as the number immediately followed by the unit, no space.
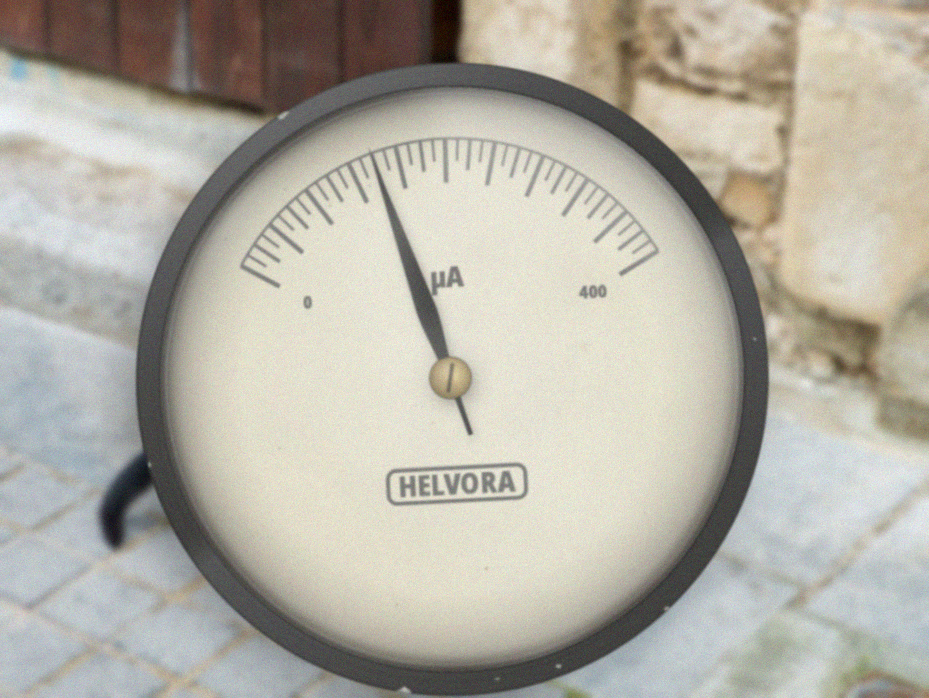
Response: 140µA
